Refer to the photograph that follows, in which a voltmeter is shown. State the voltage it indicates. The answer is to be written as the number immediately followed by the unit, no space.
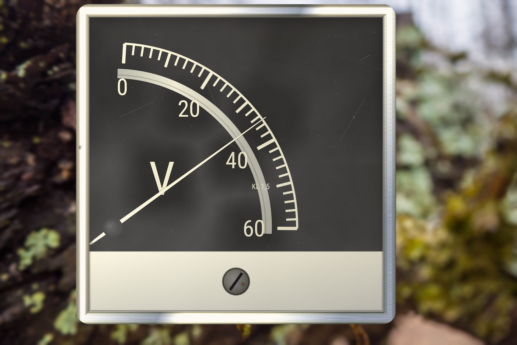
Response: 35V
